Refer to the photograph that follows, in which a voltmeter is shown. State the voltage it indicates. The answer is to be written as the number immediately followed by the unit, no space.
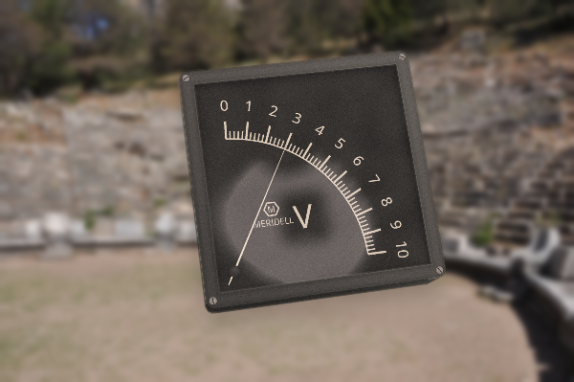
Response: 3V
